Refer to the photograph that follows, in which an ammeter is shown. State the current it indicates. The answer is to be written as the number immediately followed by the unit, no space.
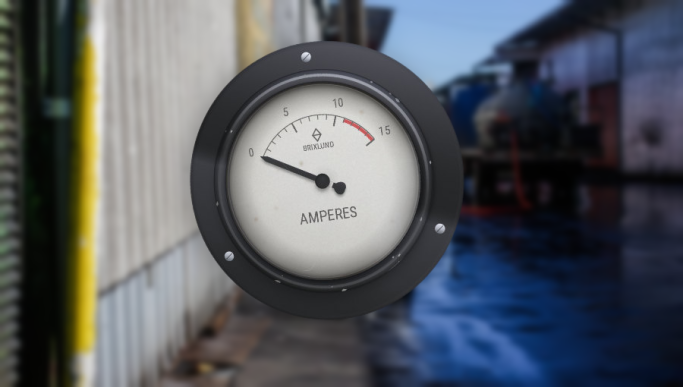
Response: 0A
